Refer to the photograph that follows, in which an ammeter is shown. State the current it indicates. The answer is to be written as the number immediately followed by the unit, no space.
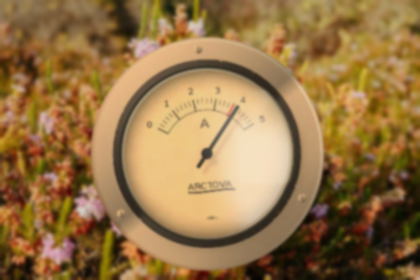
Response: 4A
